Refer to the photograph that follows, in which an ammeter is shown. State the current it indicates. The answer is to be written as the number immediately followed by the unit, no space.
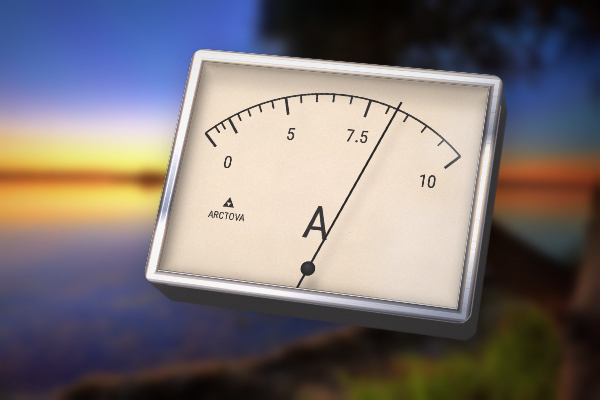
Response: 8.25A
